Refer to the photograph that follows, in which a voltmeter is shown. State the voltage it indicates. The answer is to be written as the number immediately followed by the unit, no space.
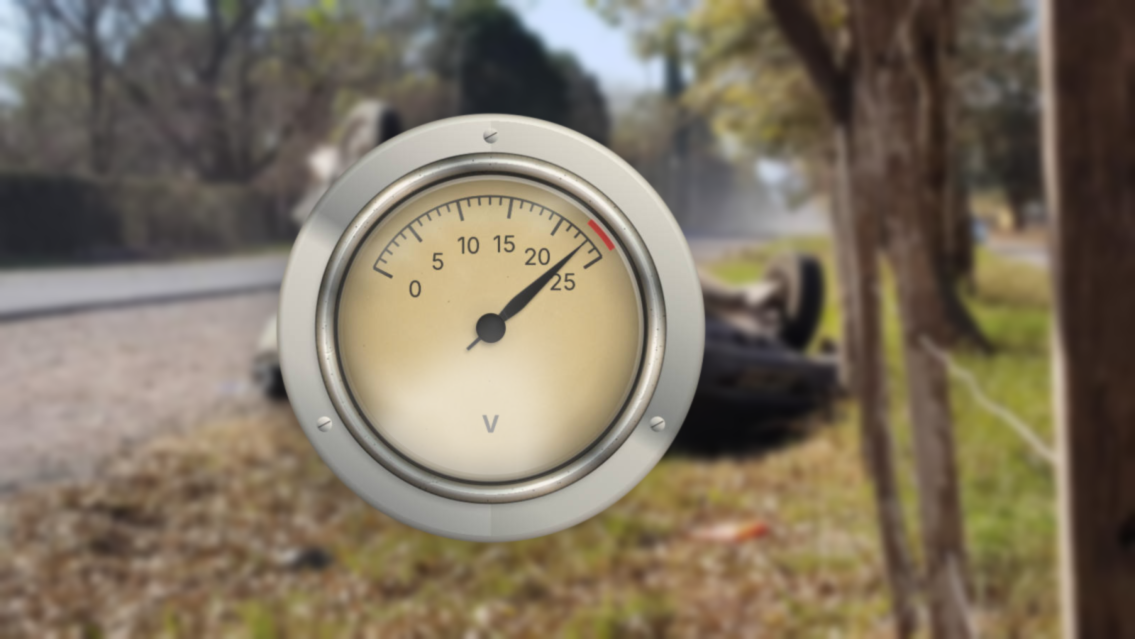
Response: 23V
